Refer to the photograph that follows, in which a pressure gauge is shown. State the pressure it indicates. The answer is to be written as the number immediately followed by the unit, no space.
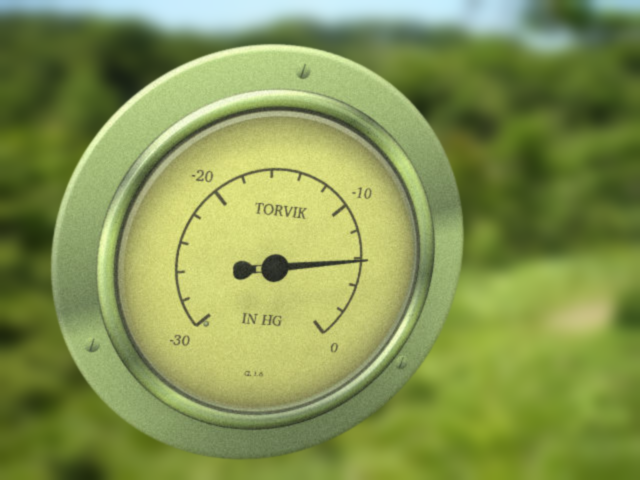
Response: -6inHg
